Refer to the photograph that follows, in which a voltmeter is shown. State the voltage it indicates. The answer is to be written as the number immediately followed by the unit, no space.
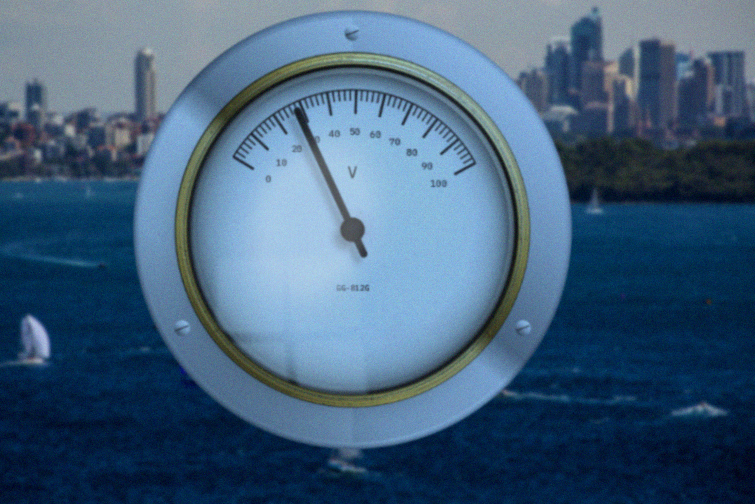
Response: 28V
